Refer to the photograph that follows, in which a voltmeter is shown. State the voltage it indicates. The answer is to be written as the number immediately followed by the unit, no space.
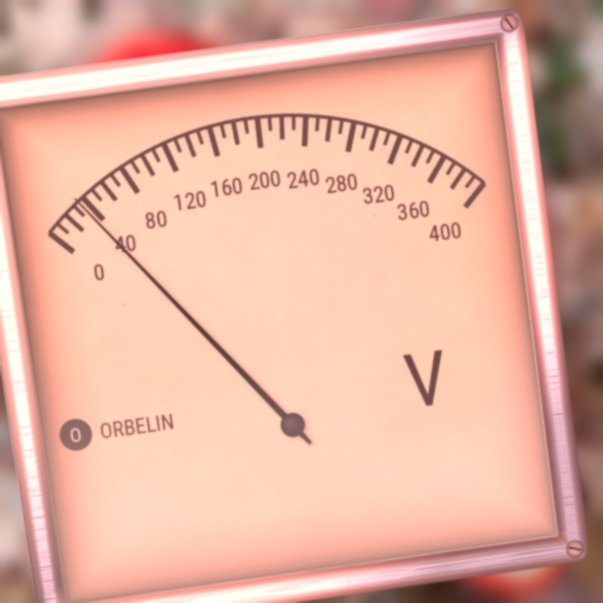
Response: 35V
